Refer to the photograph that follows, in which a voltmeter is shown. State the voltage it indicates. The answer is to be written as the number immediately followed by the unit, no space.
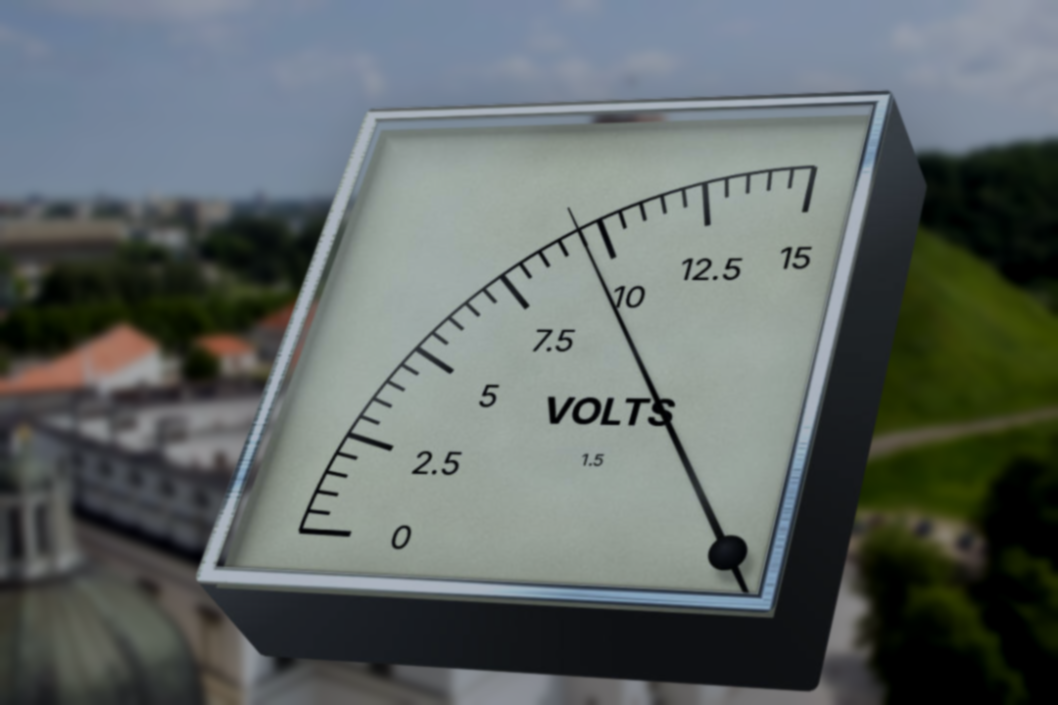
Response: 9.5V
